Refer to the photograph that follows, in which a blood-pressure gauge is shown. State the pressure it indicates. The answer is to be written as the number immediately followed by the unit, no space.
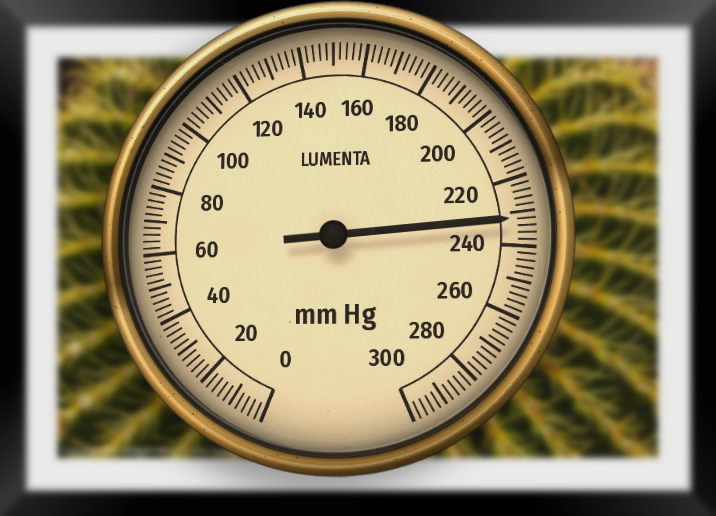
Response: 232mmHg
